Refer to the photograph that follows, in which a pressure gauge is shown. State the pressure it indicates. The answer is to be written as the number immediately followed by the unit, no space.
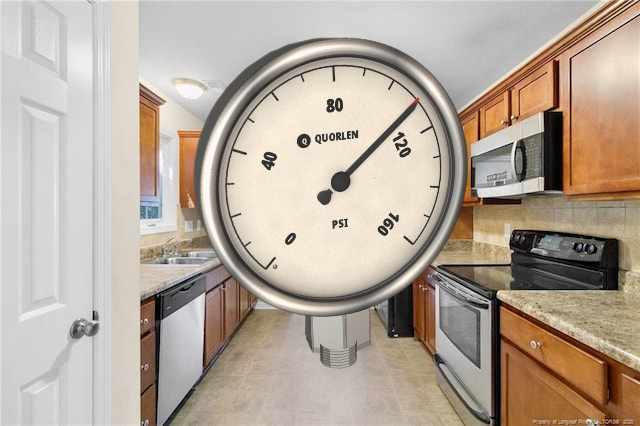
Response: 110psi
